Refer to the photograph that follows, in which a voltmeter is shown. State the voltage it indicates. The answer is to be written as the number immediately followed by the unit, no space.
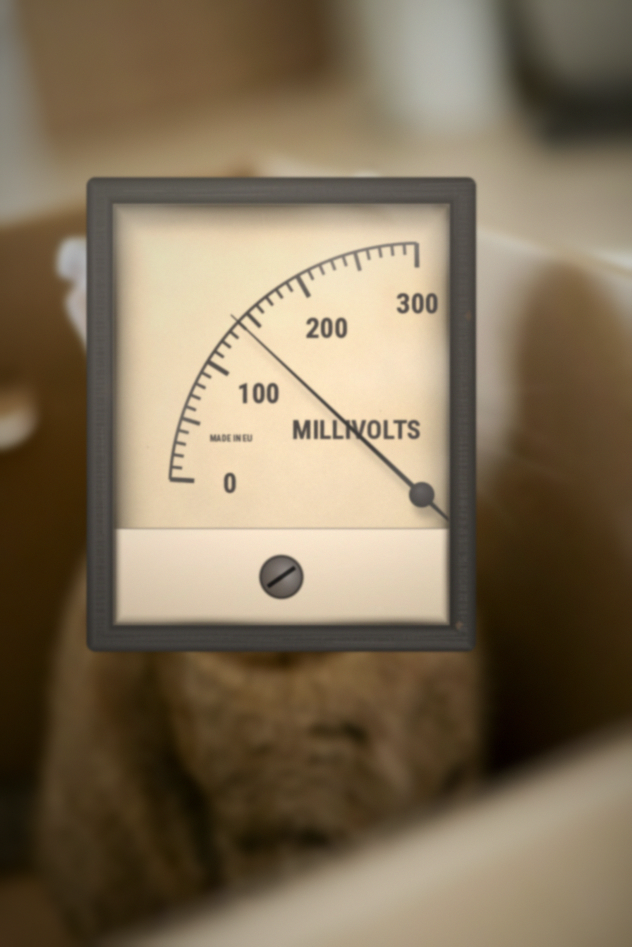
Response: 140mV
